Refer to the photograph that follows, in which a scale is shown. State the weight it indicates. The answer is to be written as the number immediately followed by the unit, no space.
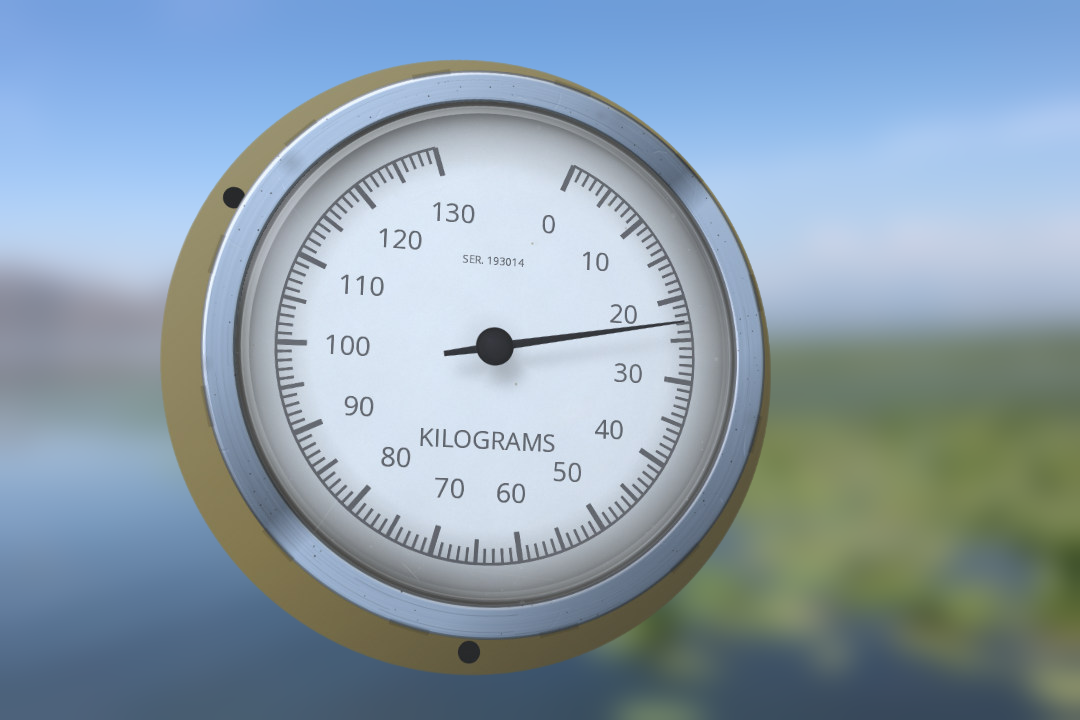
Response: 23kg
